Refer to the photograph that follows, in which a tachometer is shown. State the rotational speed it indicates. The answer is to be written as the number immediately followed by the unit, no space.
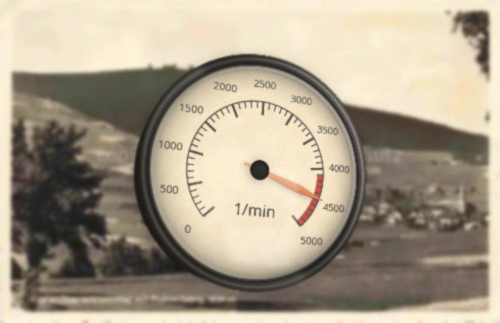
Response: 4500rpm
